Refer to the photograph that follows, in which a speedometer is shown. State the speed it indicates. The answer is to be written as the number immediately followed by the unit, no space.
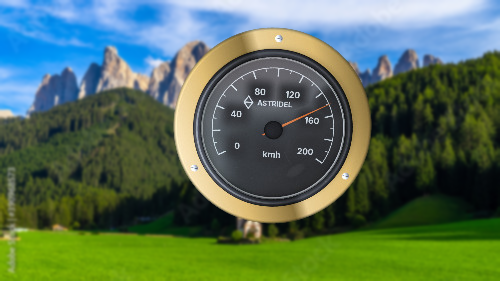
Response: 150km/h
